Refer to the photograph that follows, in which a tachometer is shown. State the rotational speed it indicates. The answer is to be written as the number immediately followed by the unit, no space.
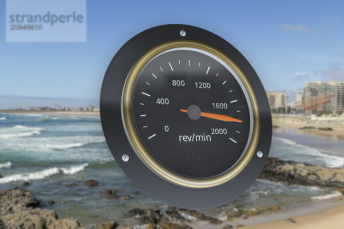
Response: 1800rpm
